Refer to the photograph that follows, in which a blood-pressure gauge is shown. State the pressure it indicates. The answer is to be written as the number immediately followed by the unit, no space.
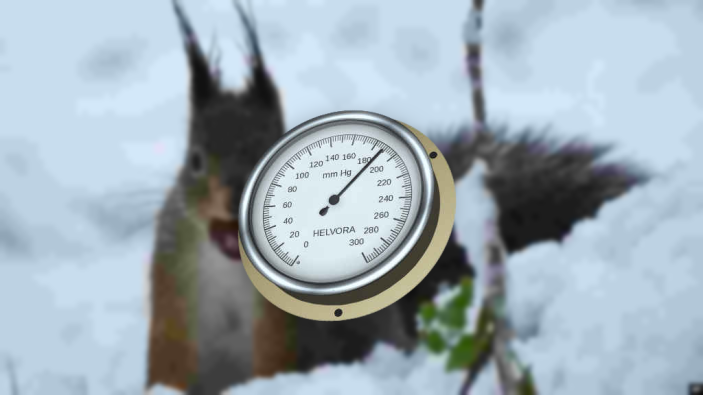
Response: 190mmHg
